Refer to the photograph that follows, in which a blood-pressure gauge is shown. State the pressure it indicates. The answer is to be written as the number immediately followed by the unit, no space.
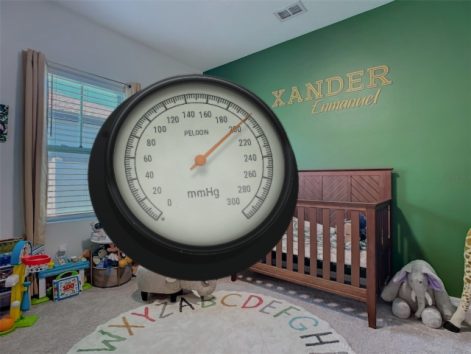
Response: 200mmHg
